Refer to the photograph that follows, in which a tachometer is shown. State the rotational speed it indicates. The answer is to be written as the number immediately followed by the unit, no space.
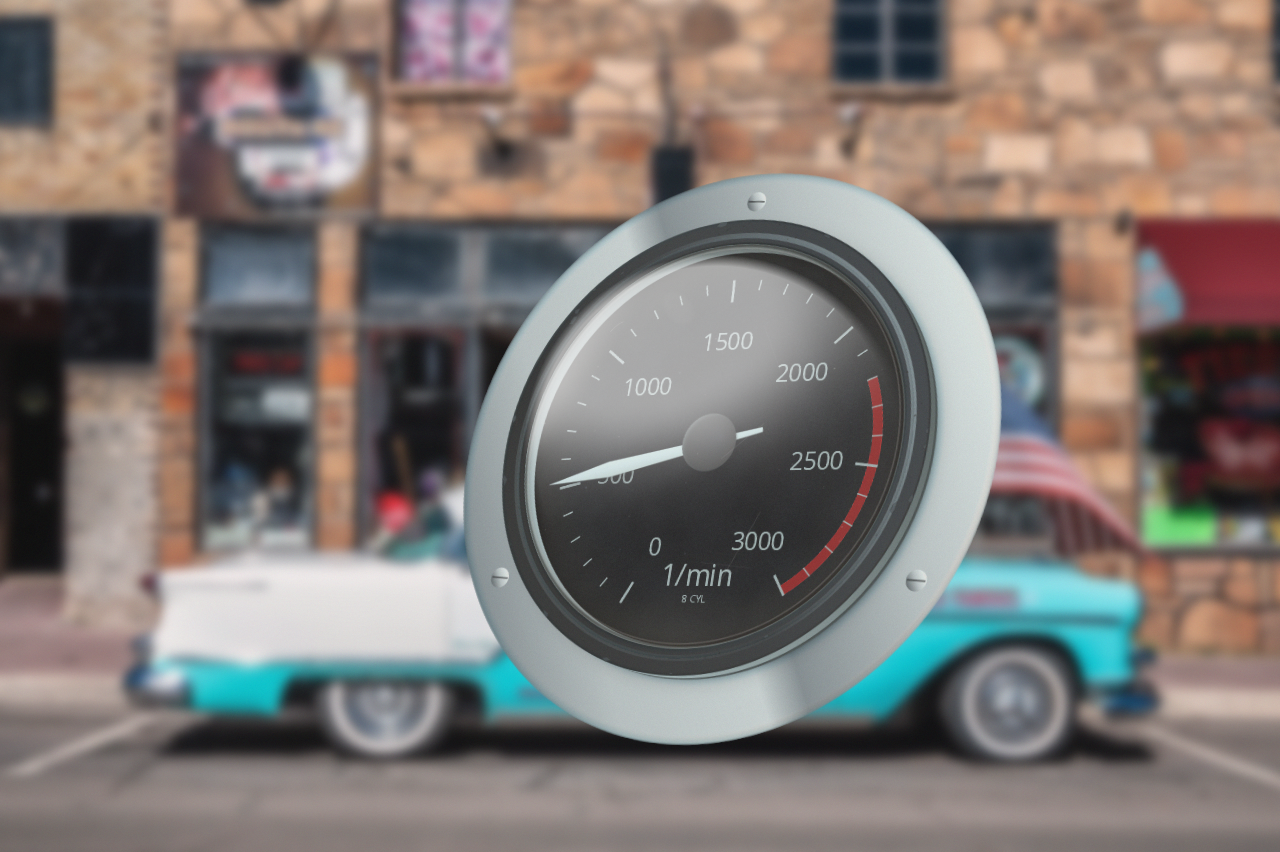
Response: 500rpm
